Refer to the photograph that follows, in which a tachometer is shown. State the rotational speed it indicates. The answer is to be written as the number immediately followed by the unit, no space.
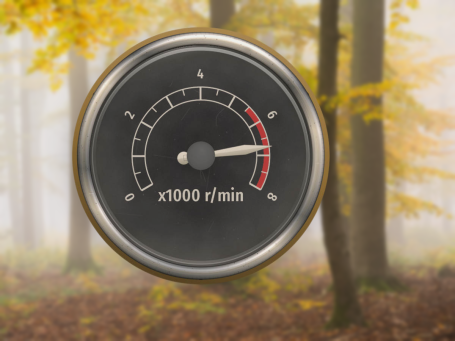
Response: 6750rpm
